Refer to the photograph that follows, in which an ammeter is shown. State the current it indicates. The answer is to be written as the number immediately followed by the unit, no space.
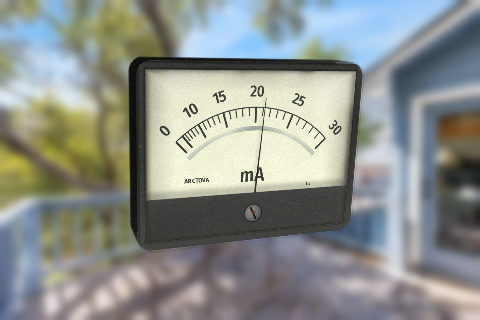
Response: 21mA
